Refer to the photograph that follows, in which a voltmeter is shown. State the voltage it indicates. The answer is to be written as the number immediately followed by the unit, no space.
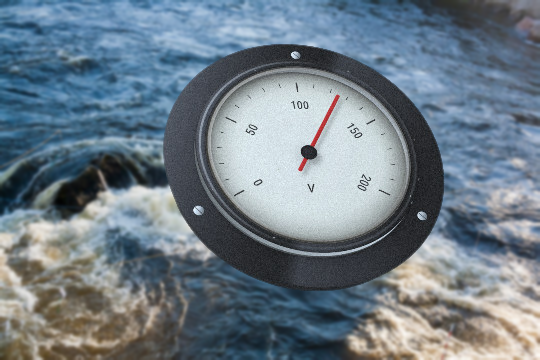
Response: 125V
